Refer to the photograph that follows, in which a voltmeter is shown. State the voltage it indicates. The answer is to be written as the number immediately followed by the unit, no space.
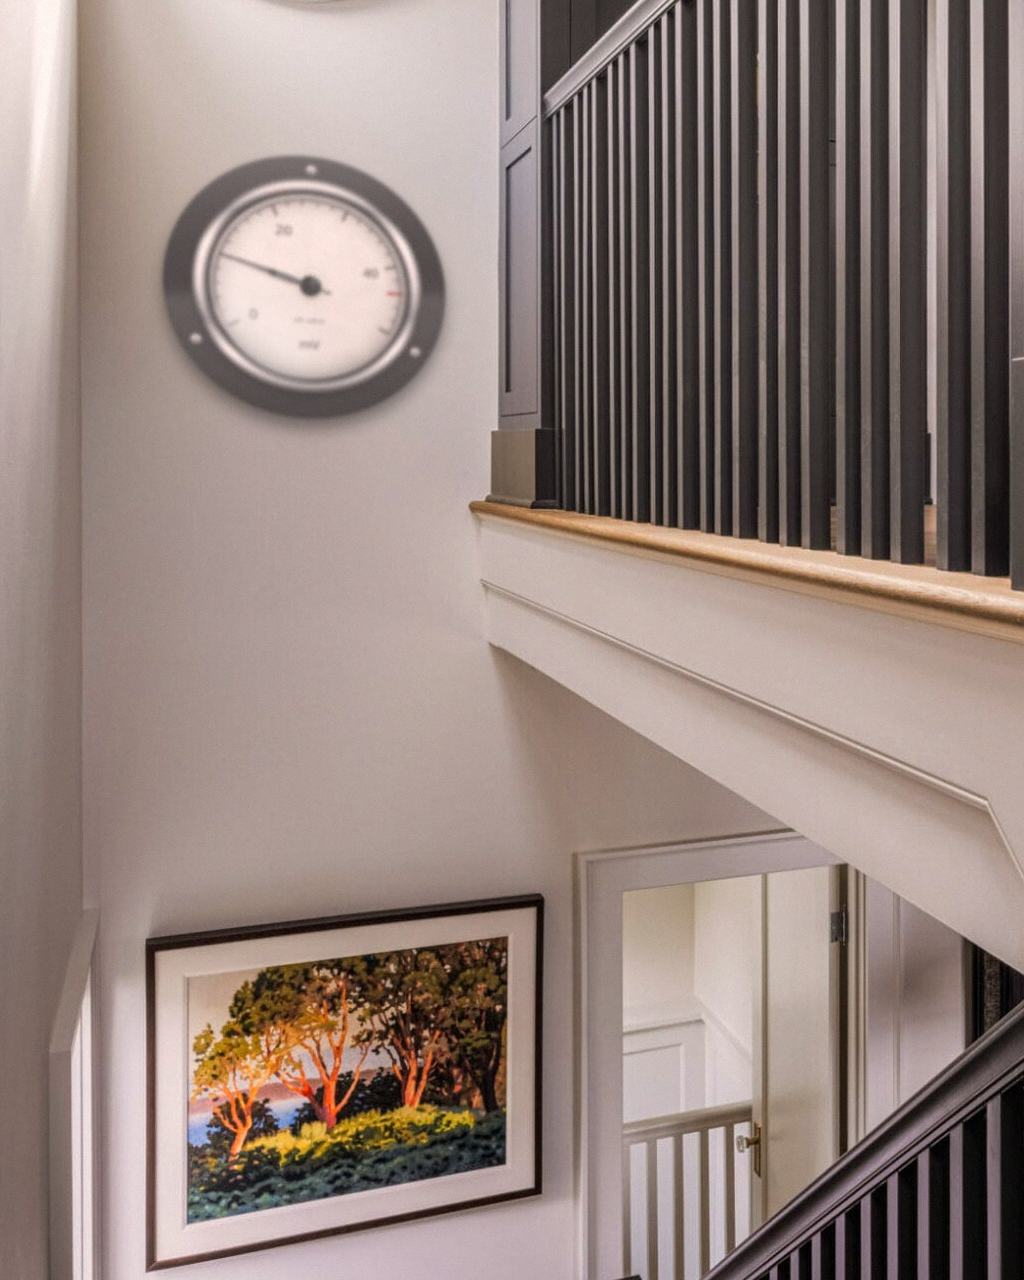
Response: 10mV
